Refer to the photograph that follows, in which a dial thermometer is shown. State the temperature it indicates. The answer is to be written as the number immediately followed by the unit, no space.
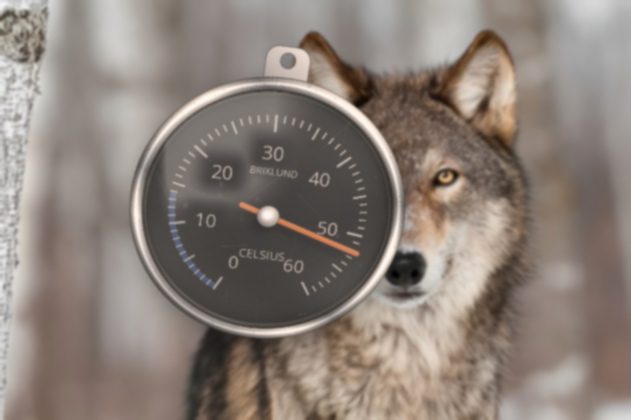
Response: 52°C
